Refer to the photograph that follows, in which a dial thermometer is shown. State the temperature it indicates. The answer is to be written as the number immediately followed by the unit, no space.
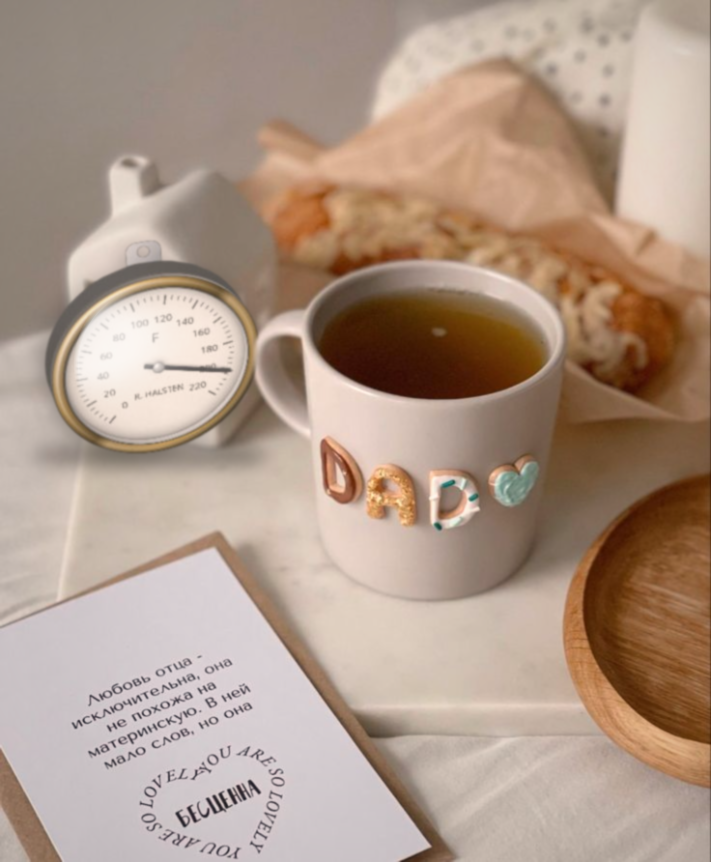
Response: 200°F
